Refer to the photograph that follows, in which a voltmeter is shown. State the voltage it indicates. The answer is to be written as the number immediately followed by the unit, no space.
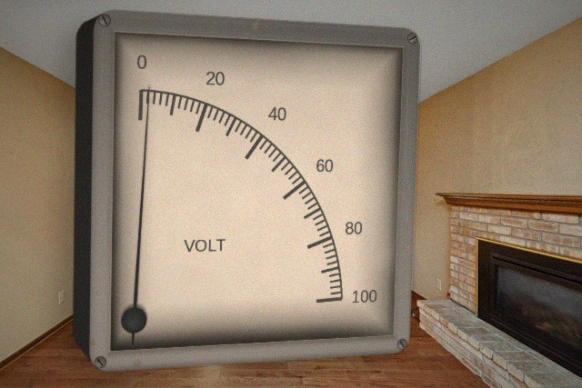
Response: 2V
